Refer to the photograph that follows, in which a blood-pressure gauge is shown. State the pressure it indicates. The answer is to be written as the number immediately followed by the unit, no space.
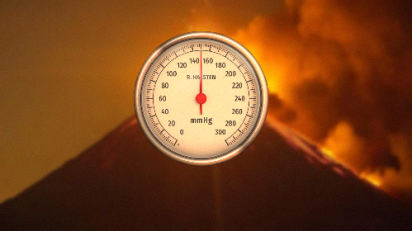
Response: 150mmHg
